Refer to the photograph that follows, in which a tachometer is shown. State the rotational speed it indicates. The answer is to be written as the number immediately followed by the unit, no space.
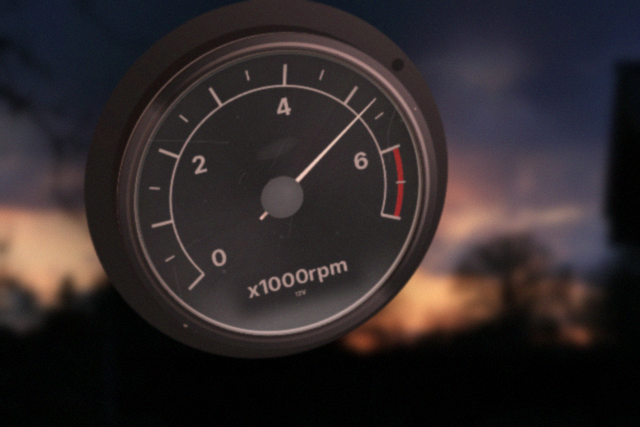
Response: 5250rpm
